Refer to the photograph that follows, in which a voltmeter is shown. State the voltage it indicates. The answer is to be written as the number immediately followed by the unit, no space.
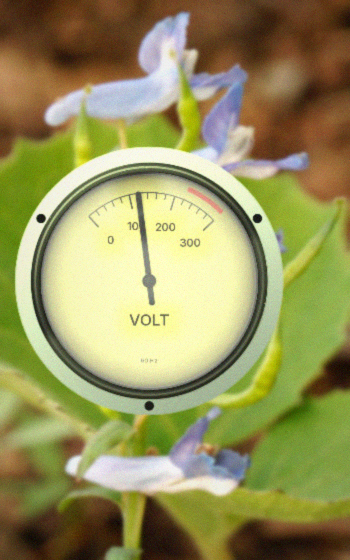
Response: 120V
